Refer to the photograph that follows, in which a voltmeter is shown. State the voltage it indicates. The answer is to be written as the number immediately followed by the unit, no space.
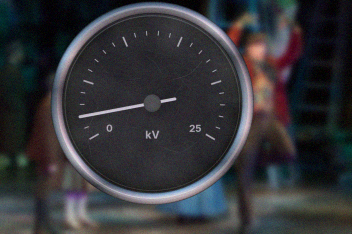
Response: 2kV
